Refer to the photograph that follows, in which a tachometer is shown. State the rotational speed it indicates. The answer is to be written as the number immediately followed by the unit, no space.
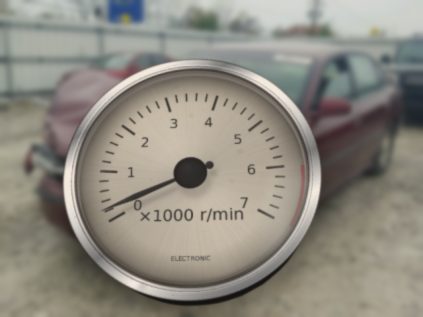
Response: 200rpm
